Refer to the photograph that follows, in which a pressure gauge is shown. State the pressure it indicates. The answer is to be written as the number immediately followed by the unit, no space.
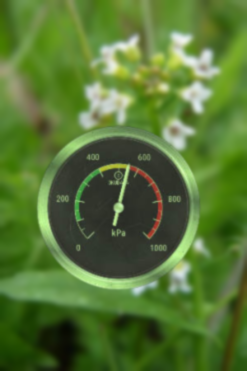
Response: 550kPa
